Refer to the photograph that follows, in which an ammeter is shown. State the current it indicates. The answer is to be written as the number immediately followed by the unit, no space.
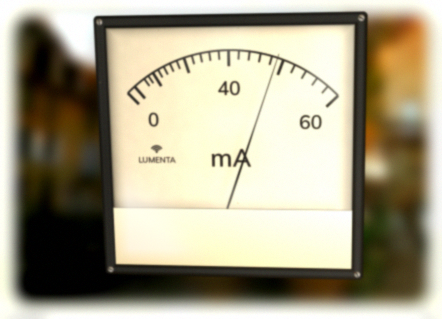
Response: 49mA
